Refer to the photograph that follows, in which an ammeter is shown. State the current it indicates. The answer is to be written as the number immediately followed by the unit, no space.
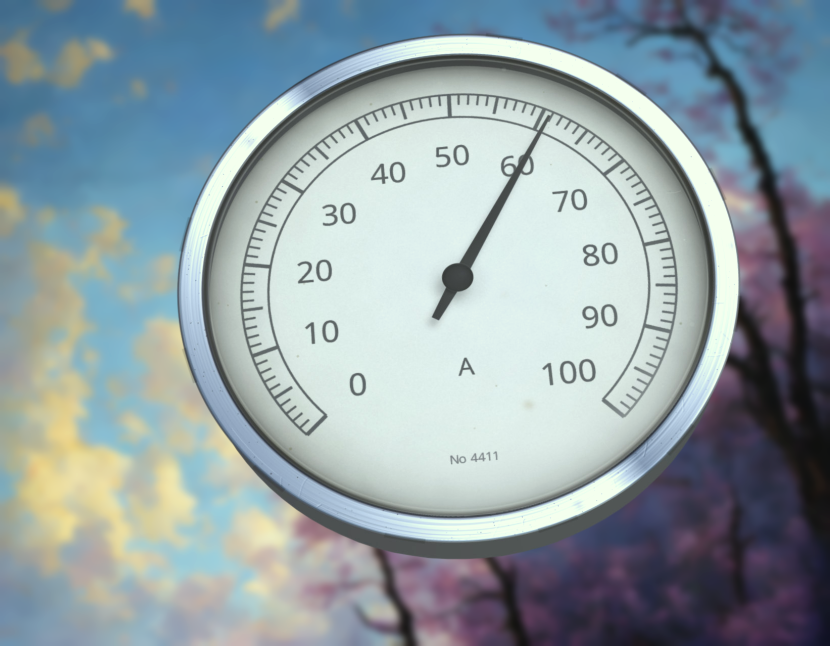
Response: 61A
